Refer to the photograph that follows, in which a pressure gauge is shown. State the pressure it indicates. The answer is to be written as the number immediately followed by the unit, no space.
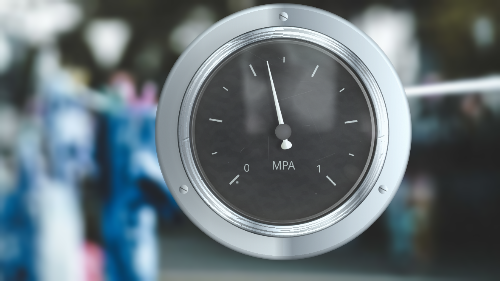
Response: 0.45MPa
